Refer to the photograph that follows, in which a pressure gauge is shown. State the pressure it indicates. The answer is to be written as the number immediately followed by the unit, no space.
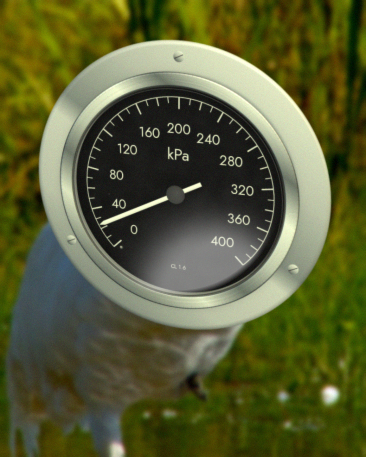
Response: 25kPa
